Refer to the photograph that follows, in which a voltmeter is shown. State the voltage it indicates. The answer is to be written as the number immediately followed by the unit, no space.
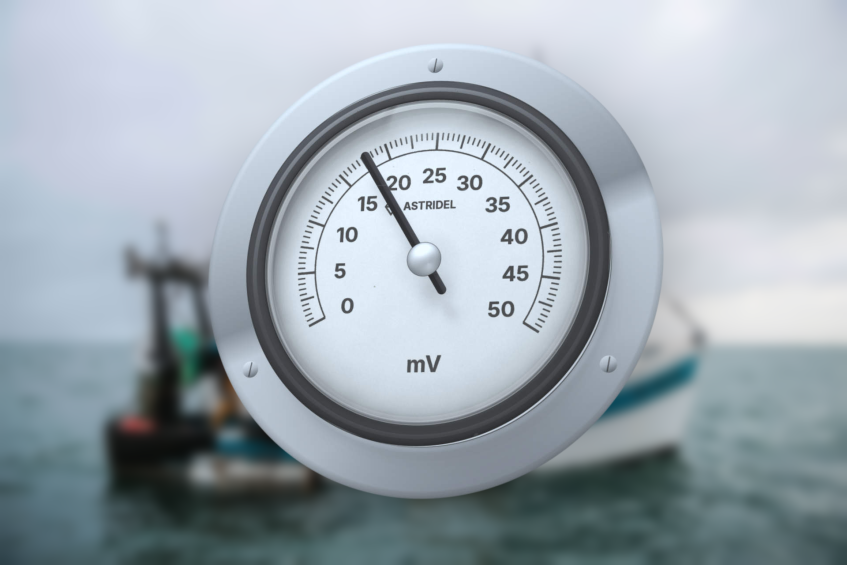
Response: 18mV
